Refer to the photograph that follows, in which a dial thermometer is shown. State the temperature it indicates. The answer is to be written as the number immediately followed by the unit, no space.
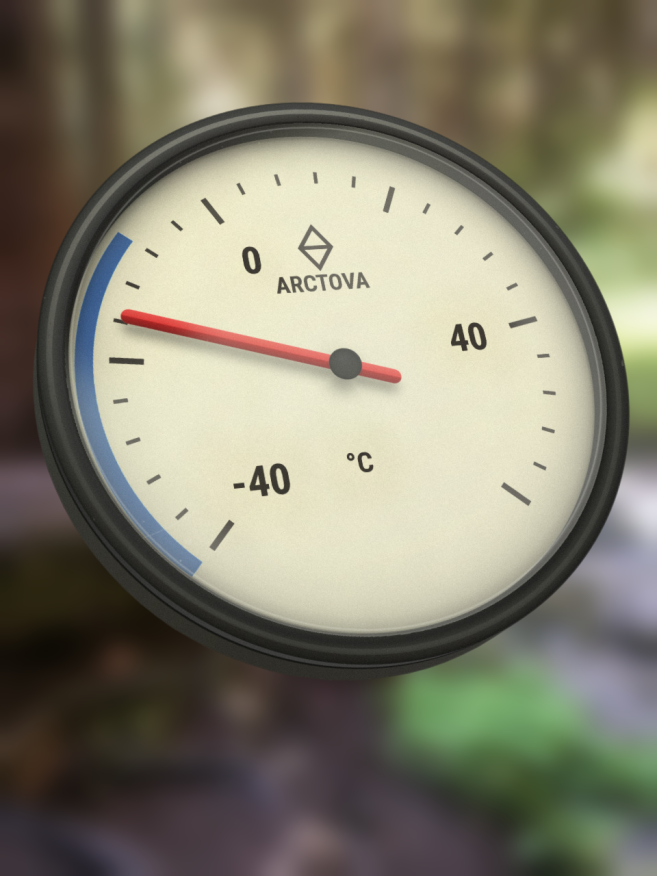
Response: -16°C
